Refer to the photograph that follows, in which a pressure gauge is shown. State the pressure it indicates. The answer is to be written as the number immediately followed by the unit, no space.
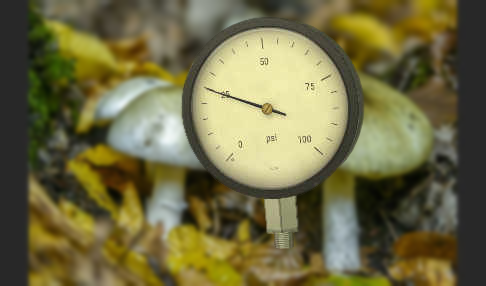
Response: 25psi
